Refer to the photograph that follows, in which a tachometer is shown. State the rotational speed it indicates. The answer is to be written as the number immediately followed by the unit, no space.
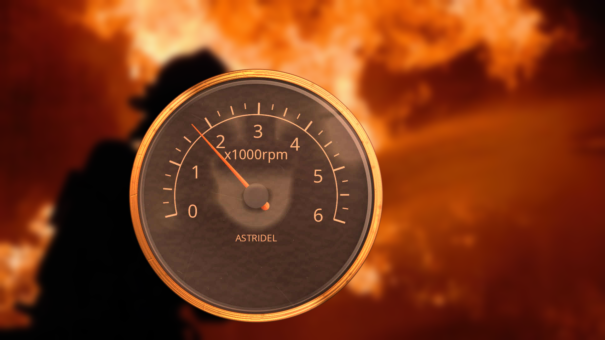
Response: 1750rpm
